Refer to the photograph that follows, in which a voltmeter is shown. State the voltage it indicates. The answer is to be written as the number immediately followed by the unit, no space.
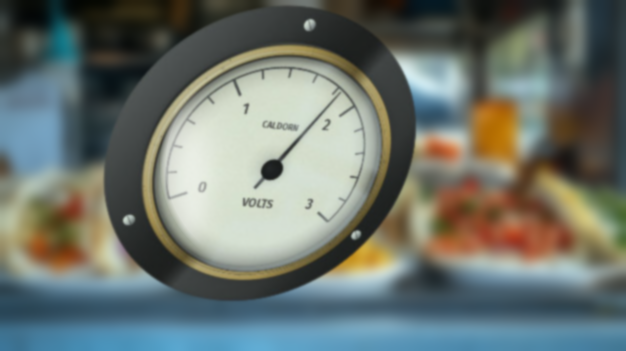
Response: 1.8V
